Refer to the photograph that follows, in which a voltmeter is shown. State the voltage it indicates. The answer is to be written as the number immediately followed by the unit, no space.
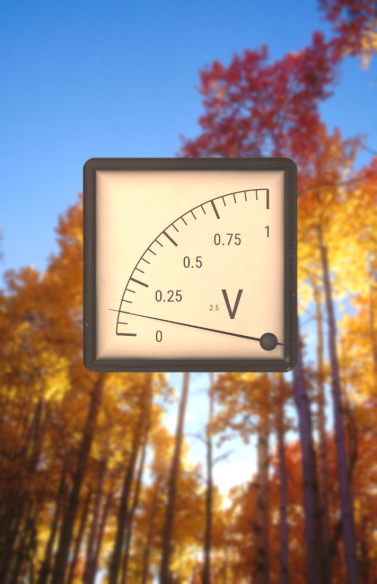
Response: 0.1V
